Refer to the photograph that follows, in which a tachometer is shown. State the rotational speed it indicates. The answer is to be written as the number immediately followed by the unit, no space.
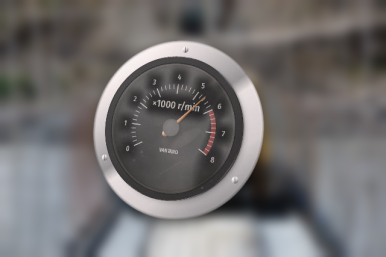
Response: 5400rpm
